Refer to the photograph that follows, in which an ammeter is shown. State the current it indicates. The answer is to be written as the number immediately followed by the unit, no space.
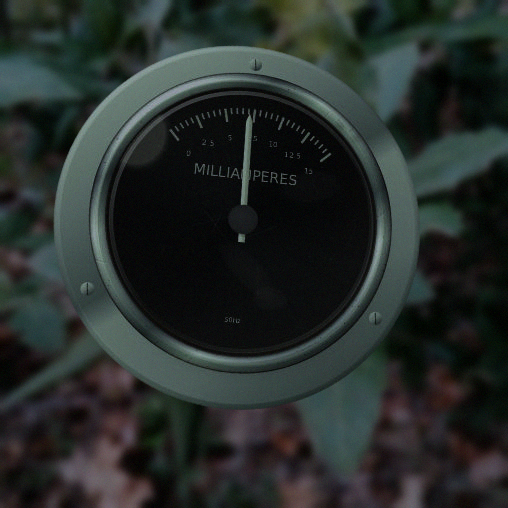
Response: 7mA
